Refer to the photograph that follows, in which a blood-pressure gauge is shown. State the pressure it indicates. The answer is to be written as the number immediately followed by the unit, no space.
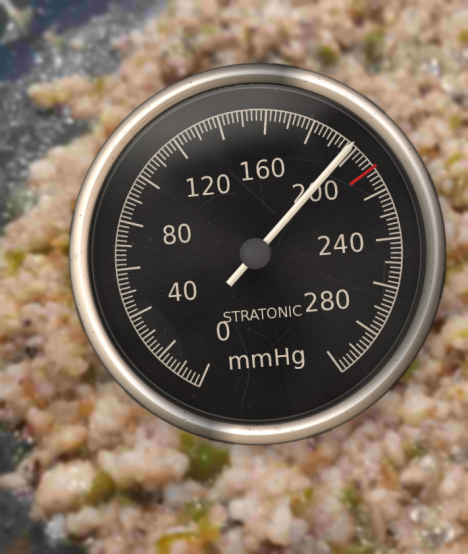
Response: 198mmHg
